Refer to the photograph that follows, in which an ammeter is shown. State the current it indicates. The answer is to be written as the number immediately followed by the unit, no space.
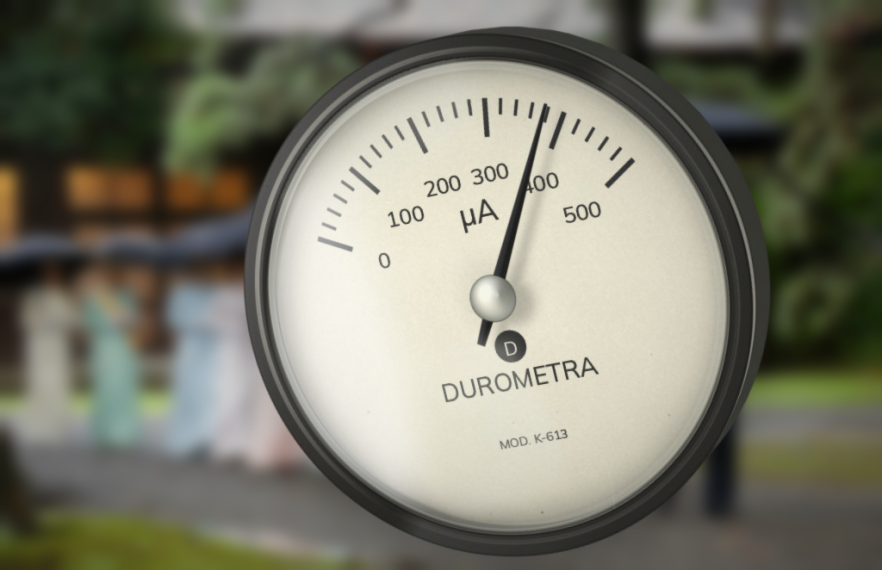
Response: 380µA
